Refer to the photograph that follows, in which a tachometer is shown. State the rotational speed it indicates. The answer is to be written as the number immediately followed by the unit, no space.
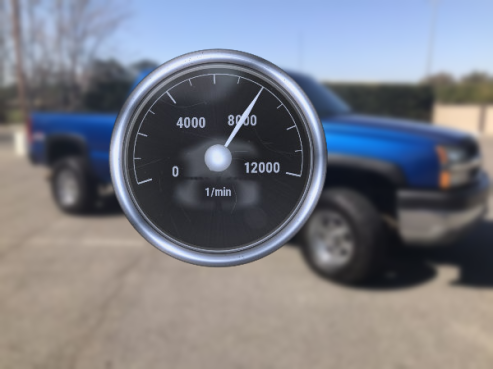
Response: 8000rpm
